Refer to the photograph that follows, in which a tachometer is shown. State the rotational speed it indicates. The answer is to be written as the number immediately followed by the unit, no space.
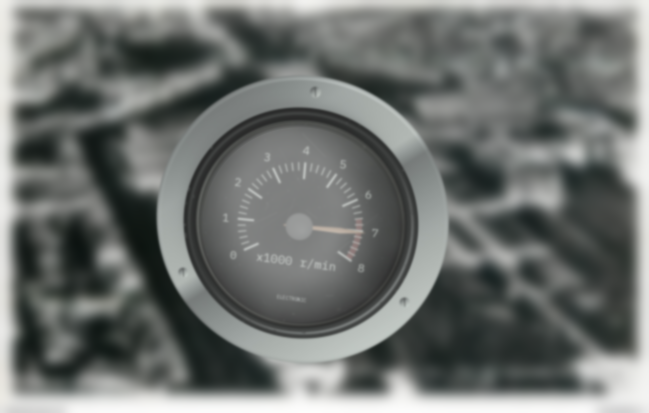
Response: 7000rpm
